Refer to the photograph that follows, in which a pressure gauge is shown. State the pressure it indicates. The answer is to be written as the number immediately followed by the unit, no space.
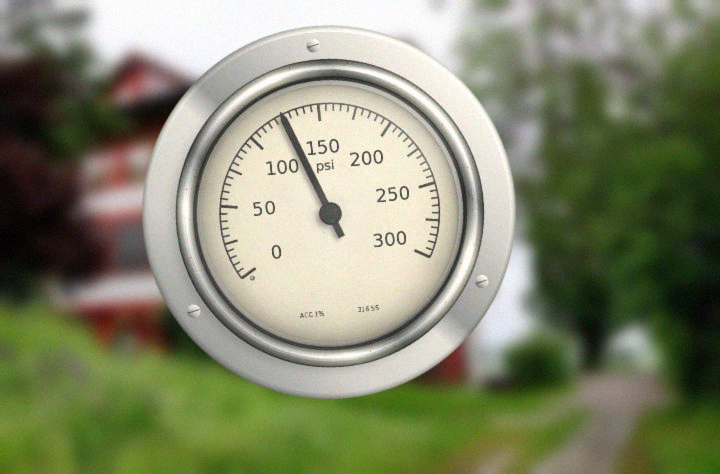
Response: 125psi
